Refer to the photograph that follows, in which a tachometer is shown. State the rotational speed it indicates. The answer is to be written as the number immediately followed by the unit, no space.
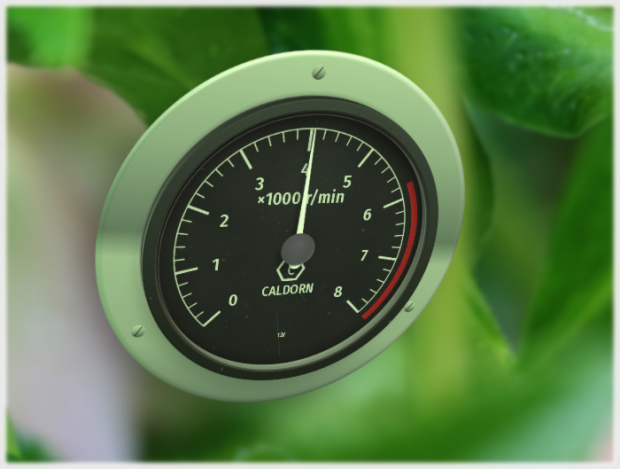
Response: 4000rpm
